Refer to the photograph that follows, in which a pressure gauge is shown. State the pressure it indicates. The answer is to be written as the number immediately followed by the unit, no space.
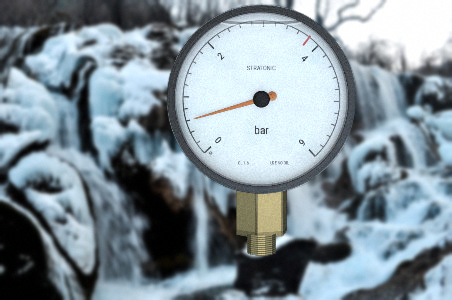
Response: 0.6bar
